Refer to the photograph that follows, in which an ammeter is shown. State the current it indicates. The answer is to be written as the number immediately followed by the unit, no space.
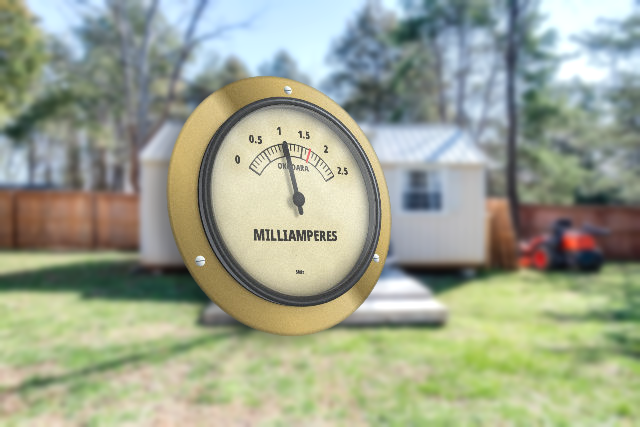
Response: 1mA
